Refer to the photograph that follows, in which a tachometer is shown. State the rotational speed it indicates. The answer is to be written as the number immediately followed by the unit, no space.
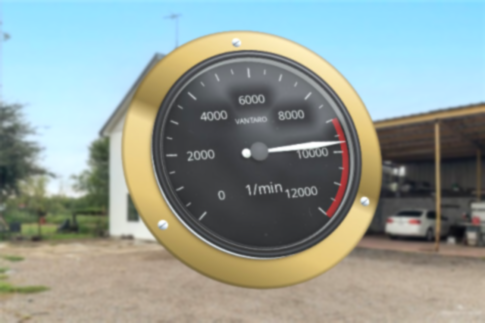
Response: 9750rpm
